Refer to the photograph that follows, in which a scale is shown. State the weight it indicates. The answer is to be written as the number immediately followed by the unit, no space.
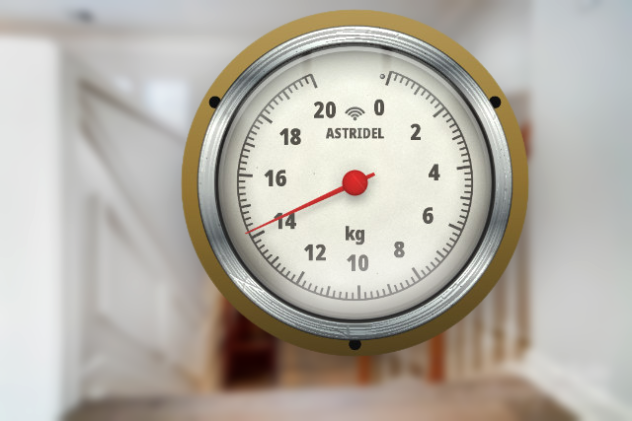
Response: 14.2kg
